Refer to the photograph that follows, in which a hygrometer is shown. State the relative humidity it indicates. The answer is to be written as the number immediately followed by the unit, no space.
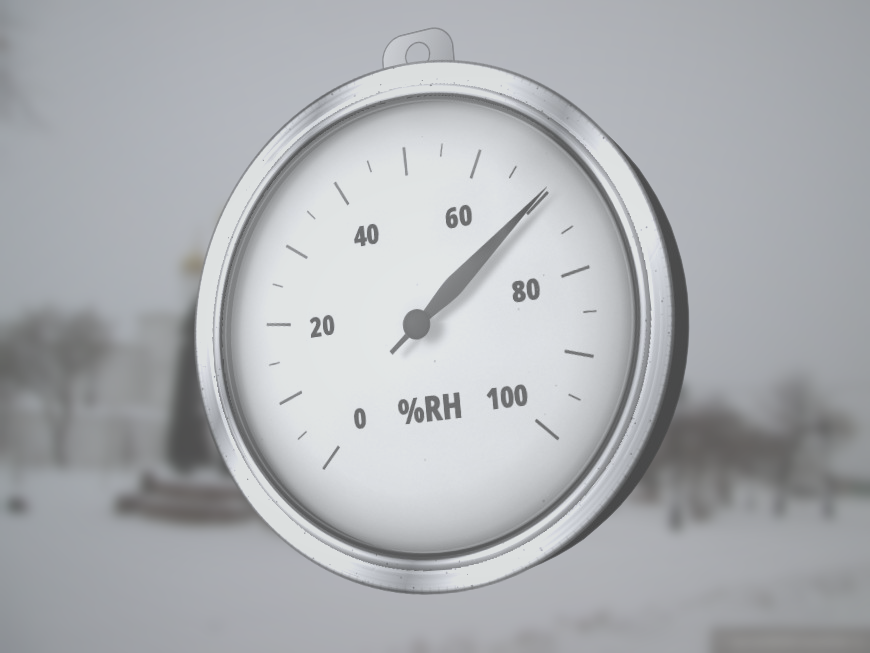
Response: 70%
